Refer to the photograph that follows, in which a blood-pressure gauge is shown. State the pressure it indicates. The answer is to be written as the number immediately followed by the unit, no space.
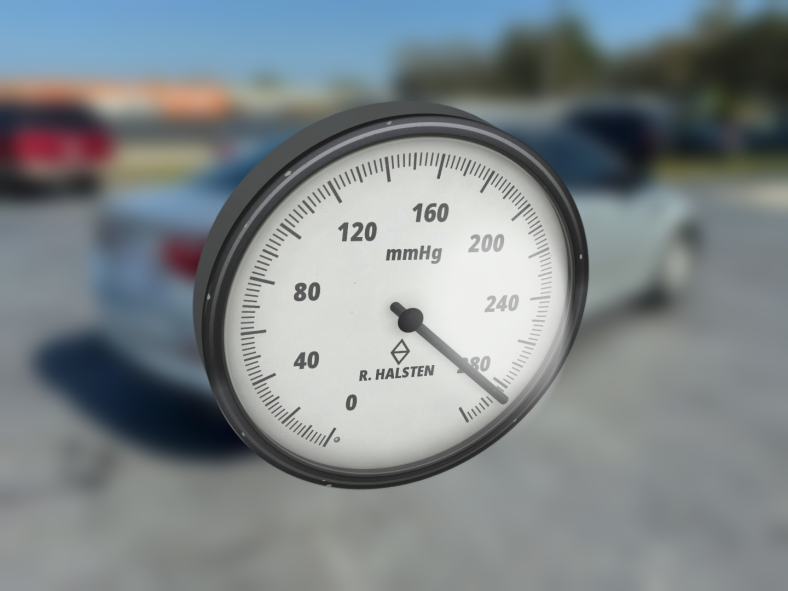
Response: 284mmHg
